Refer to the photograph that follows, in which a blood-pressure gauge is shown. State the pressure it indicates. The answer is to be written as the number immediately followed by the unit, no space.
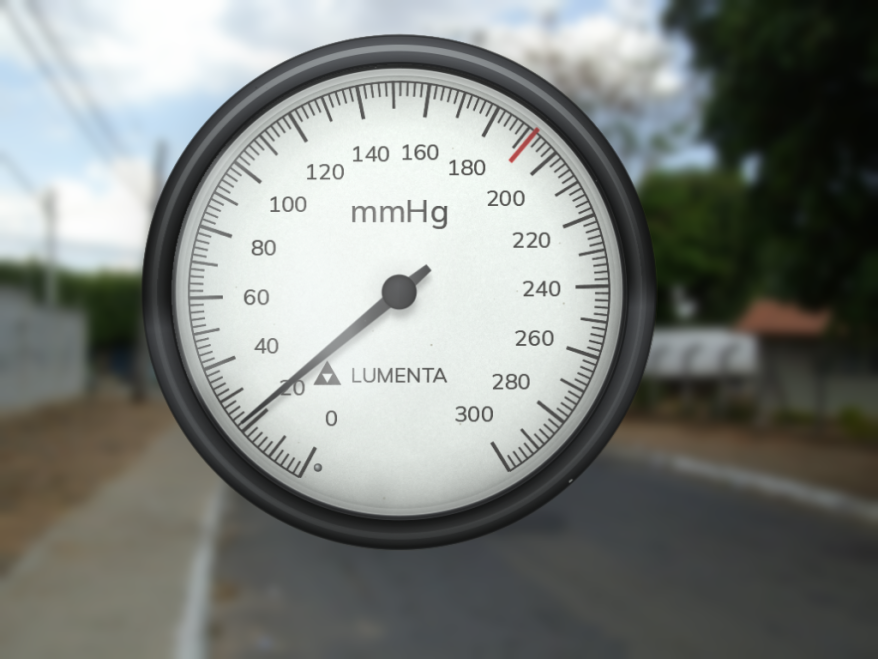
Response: 22mmHg
